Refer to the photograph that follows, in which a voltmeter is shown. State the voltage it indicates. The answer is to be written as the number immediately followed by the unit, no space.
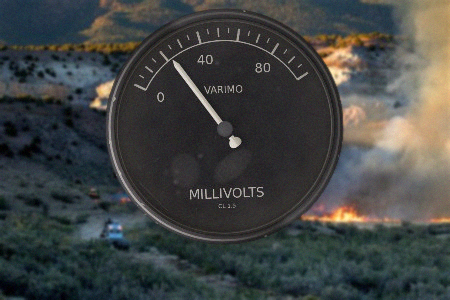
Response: 22.5mV
